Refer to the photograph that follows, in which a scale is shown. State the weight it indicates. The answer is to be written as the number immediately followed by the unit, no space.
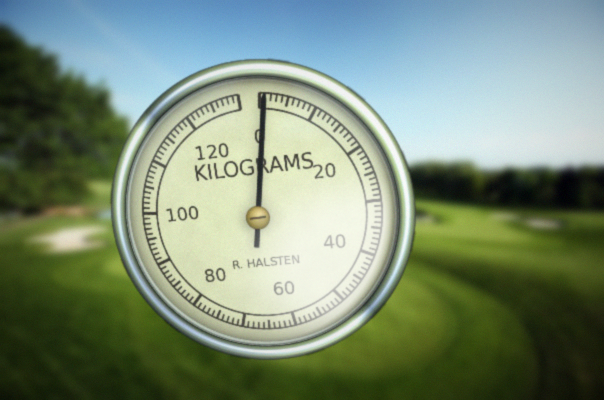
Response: 1kg
